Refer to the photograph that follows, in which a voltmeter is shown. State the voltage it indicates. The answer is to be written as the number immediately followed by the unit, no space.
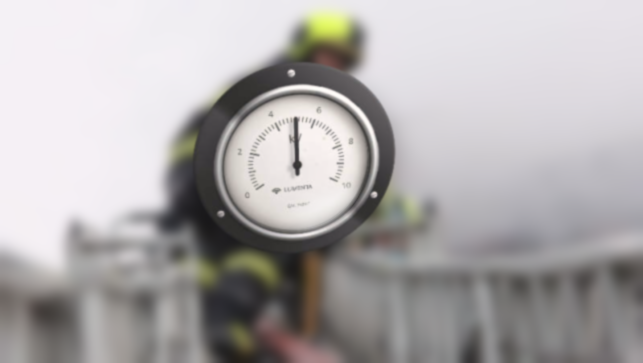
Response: 5kV
